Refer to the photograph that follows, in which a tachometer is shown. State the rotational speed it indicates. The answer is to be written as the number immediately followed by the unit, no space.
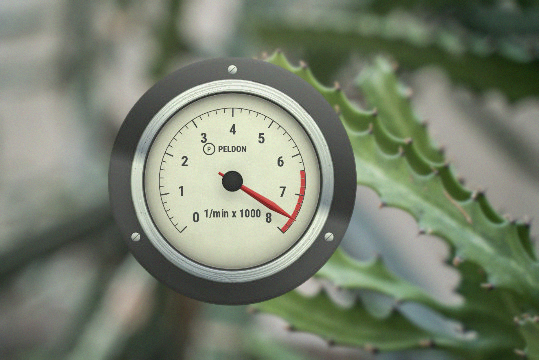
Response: 7600rpm
